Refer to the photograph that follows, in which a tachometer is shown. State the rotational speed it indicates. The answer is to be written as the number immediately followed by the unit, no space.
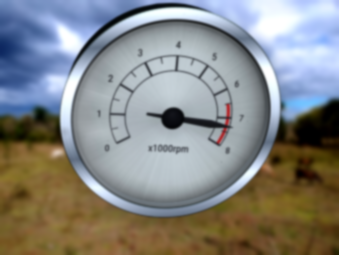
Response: 7250rpm
